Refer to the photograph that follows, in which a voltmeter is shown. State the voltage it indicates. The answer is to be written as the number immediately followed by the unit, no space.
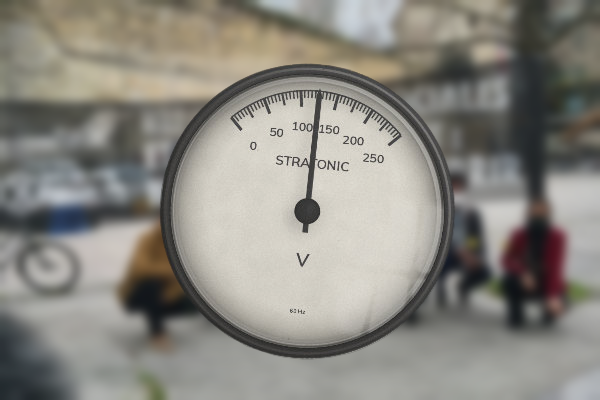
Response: 125V
